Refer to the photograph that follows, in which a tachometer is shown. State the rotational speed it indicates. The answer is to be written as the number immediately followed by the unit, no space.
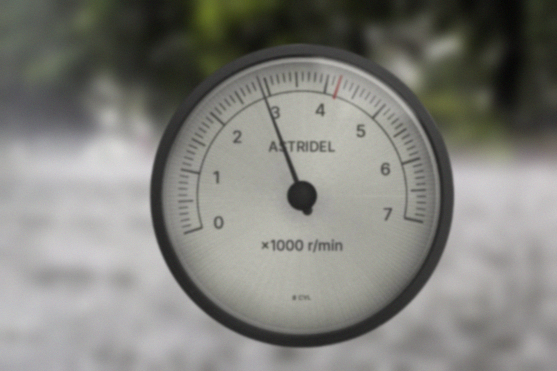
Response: 2900rpm
